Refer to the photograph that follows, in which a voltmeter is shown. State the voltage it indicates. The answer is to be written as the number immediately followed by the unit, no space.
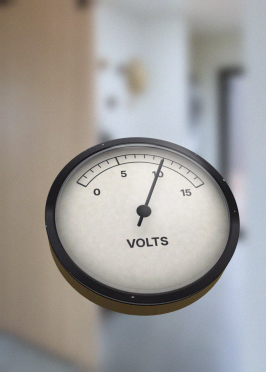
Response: 10V
